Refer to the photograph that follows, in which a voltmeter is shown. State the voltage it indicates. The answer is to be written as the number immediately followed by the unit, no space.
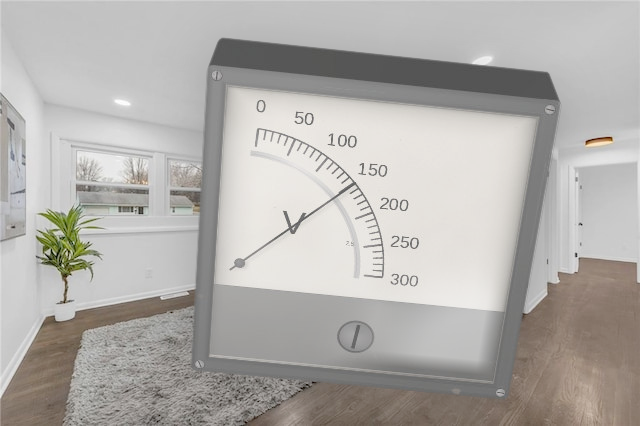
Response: 150V
